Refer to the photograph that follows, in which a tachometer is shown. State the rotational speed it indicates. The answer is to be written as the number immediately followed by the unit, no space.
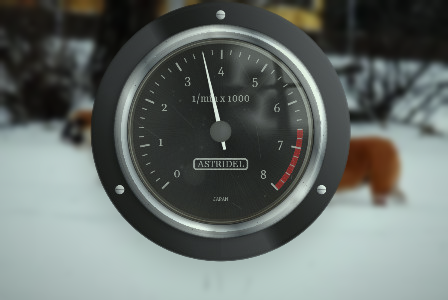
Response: 3600rpm
